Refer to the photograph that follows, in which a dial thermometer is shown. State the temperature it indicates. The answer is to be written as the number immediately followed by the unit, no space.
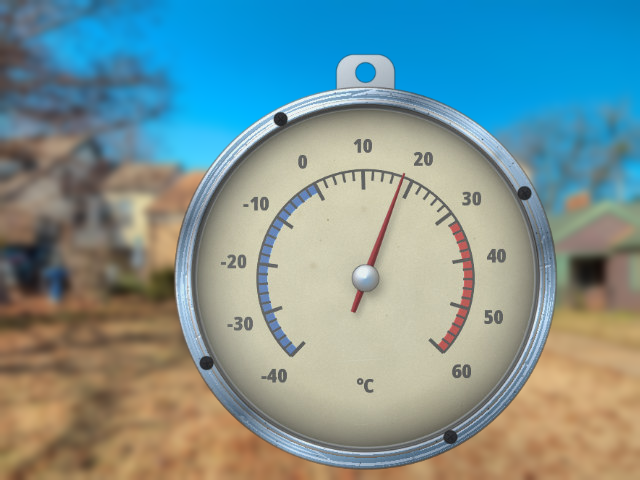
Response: 18°C
